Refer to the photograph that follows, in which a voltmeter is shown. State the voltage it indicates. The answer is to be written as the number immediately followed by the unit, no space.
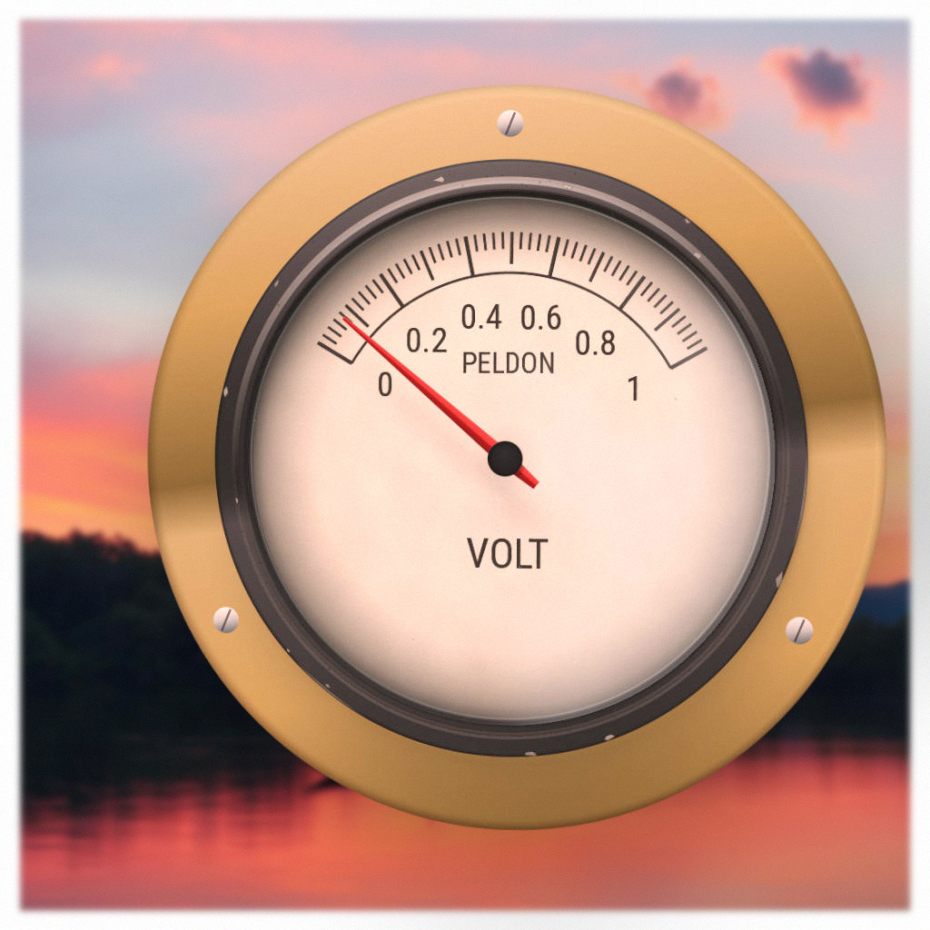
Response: 0.08V
